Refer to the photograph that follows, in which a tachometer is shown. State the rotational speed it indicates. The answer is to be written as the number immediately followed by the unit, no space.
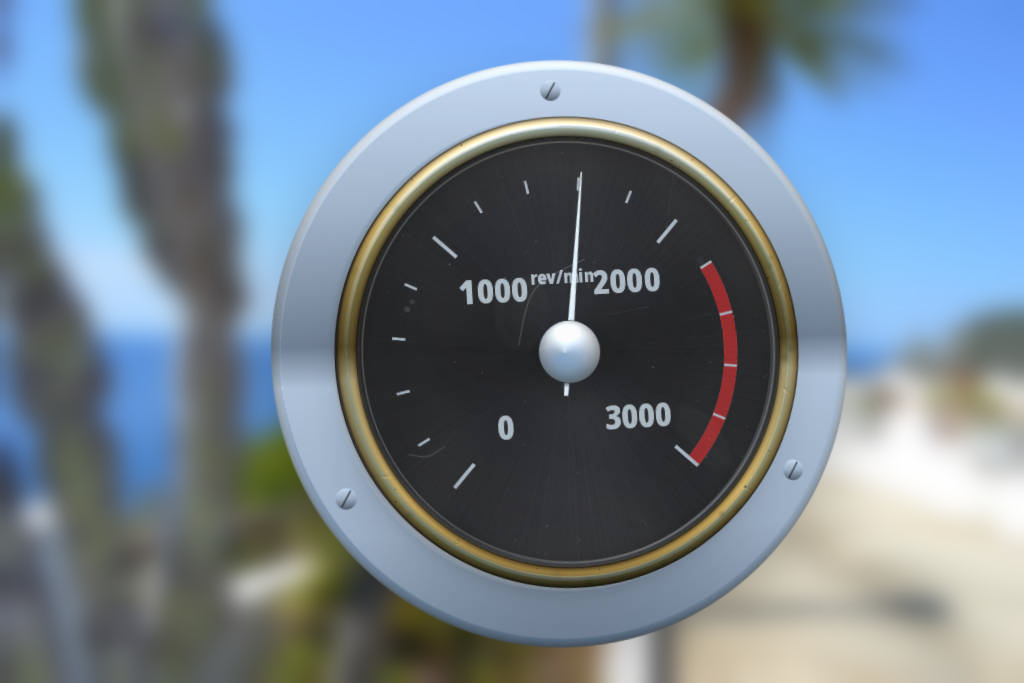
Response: 1600rpm
